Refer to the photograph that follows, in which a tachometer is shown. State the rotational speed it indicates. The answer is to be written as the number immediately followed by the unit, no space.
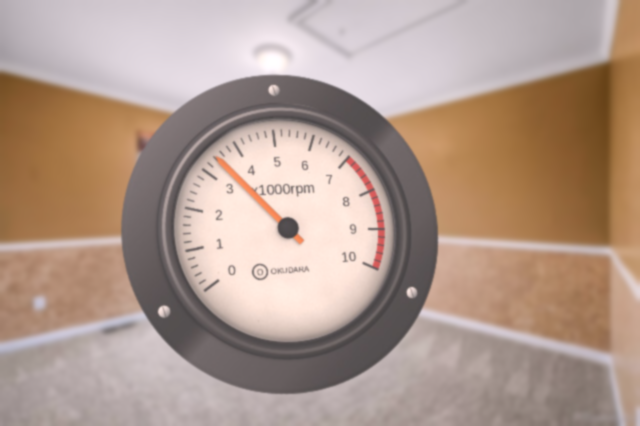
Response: 3400rpm
